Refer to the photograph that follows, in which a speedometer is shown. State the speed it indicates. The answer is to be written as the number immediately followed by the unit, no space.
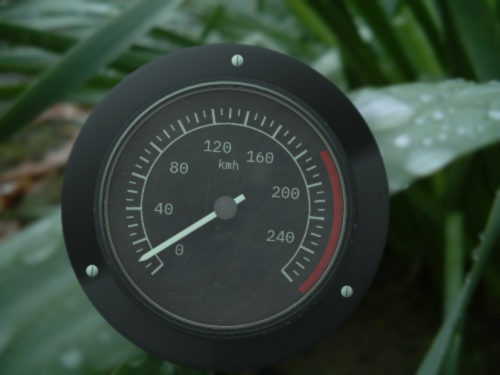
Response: 10km/h
